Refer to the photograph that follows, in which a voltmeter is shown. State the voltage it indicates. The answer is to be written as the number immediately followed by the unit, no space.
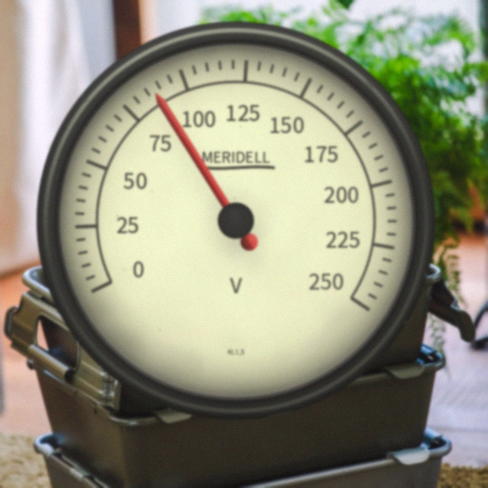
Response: 87.5V
